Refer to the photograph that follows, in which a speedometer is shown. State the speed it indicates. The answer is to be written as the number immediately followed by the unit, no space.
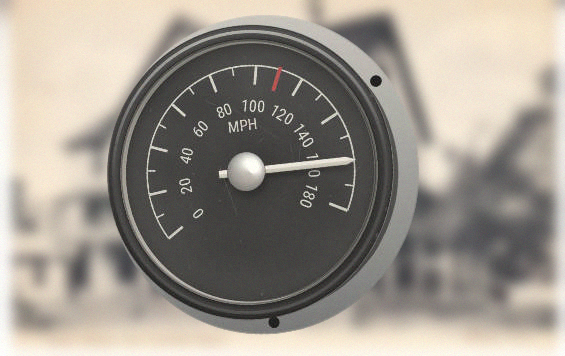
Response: 160mph
